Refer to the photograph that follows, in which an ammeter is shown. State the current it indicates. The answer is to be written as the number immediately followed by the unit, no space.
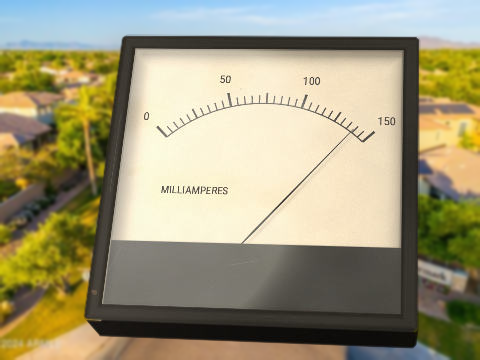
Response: 140mA
